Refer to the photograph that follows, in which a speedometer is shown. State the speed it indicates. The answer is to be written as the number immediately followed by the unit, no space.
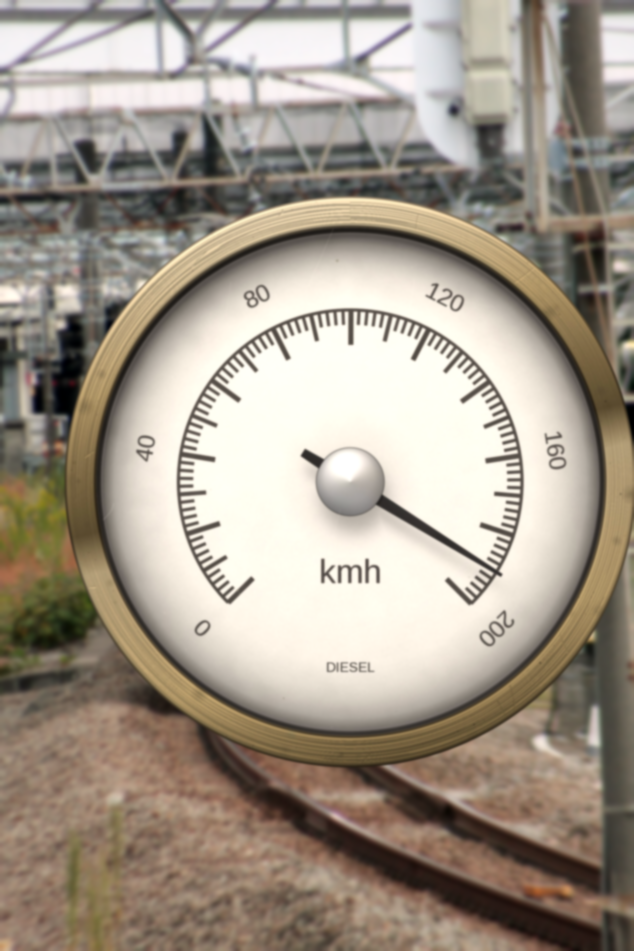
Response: 190km/h
